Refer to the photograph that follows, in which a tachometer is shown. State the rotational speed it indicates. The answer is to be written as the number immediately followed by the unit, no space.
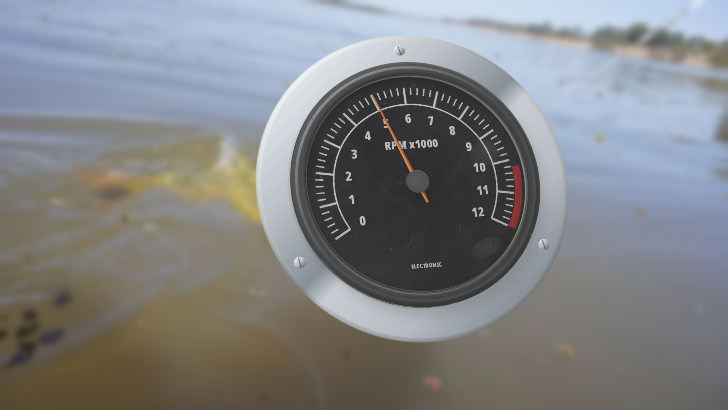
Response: 5000rpm
